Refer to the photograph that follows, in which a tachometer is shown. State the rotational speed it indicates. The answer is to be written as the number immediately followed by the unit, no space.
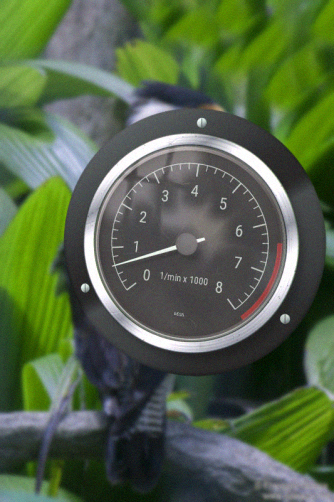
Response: 600rpm
